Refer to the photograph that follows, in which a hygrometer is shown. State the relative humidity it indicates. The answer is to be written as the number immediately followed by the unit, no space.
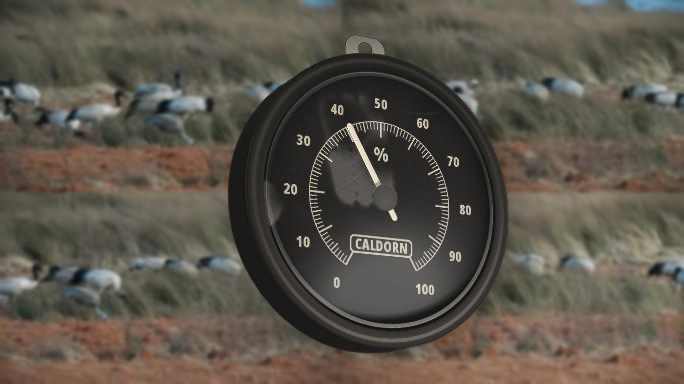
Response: 40%
